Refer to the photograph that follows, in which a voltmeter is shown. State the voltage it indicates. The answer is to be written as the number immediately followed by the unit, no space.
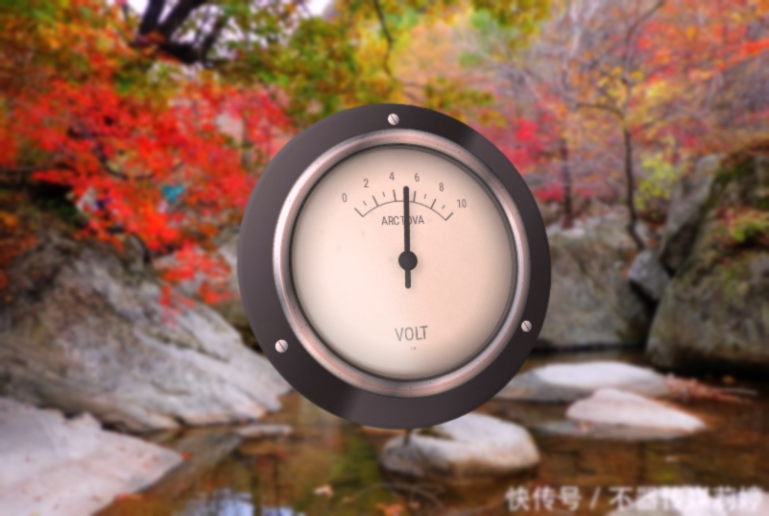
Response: 5V
